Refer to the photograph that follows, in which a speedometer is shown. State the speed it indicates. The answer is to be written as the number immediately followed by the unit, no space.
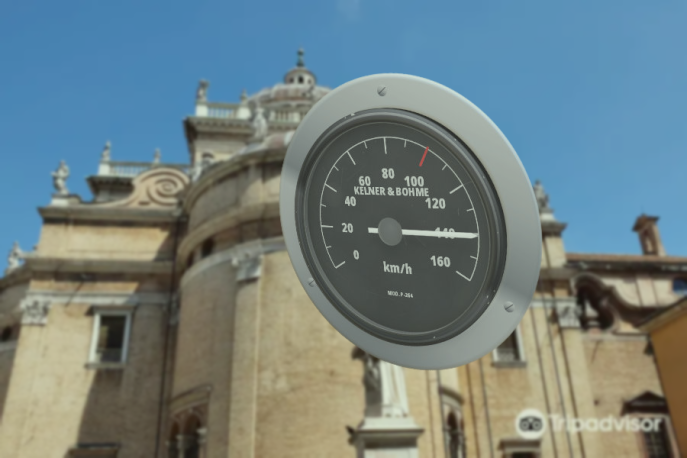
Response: 140km/h
